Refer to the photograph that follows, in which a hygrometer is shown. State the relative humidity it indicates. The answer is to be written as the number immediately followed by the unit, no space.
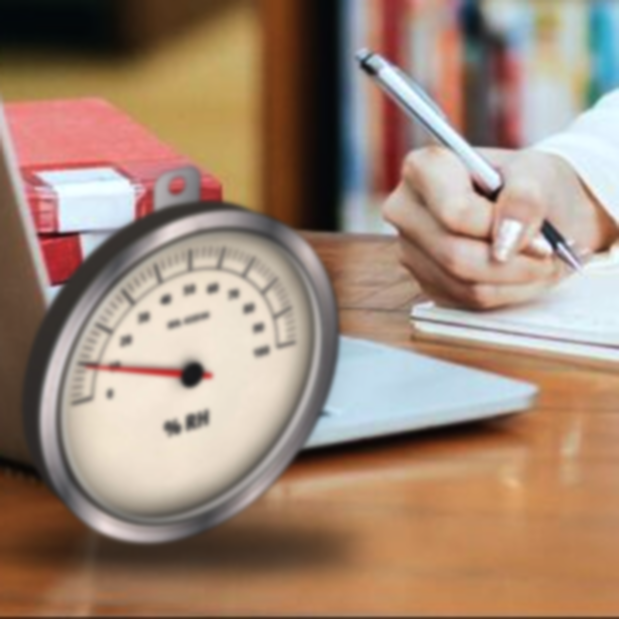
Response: 10%
